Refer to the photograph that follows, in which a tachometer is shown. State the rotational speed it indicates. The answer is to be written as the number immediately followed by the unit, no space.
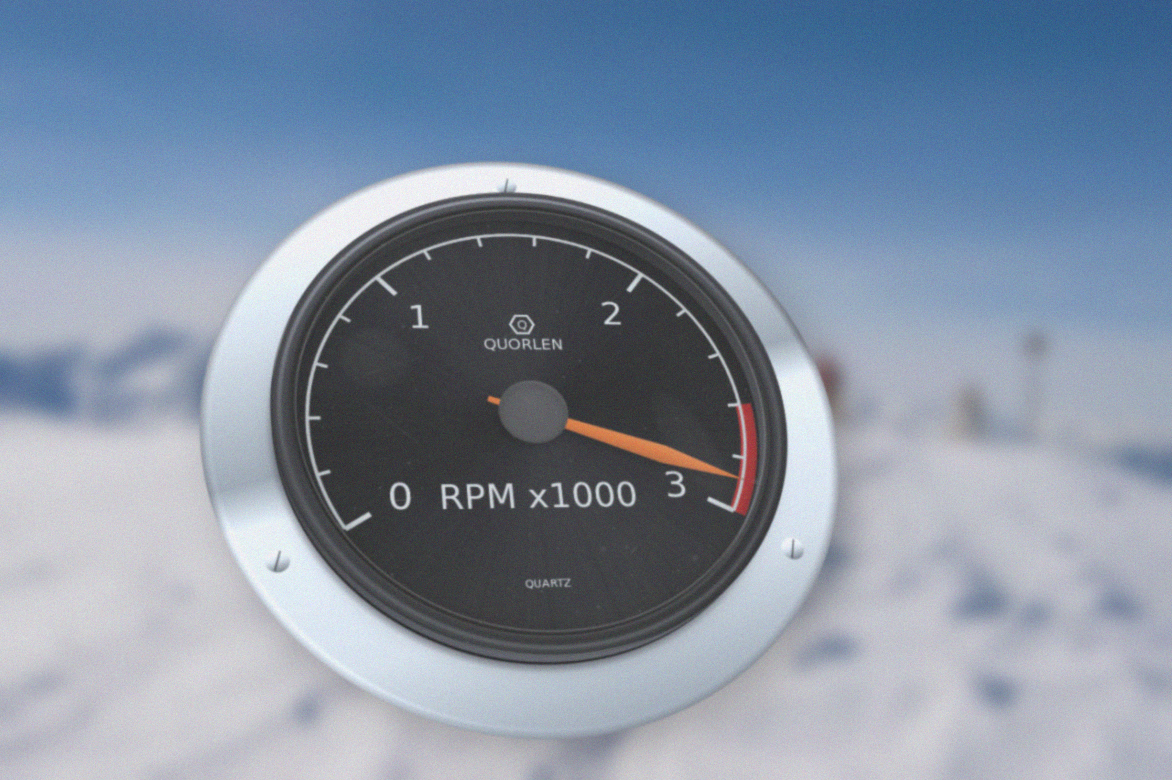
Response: 2900rpm
